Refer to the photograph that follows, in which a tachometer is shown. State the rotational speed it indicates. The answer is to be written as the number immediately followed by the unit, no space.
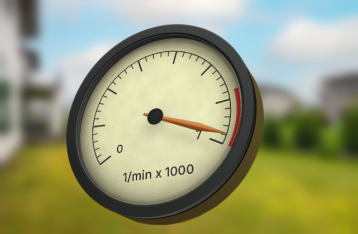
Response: 6800rpm
